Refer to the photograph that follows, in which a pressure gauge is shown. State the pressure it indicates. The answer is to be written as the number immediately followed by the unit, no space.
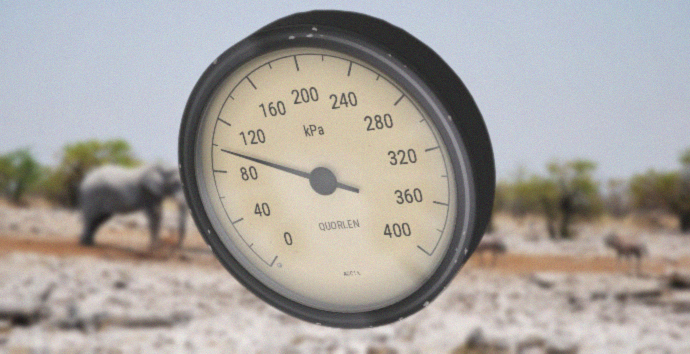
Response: 100kPa
